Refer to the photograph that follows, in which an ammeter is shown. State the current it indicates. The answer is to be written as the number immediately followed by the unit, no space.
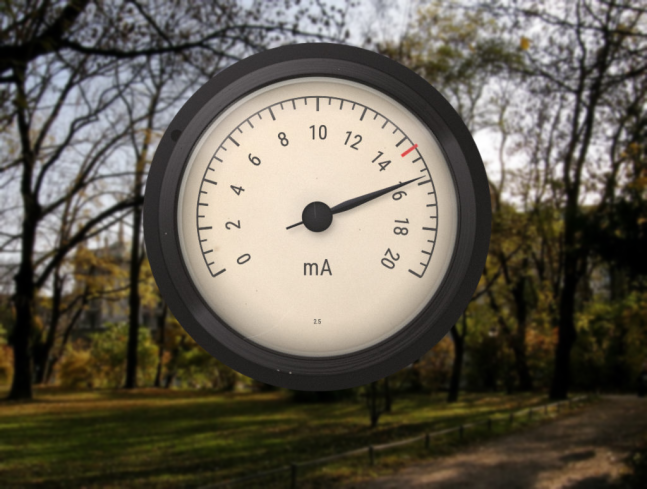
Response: 15.75mA
